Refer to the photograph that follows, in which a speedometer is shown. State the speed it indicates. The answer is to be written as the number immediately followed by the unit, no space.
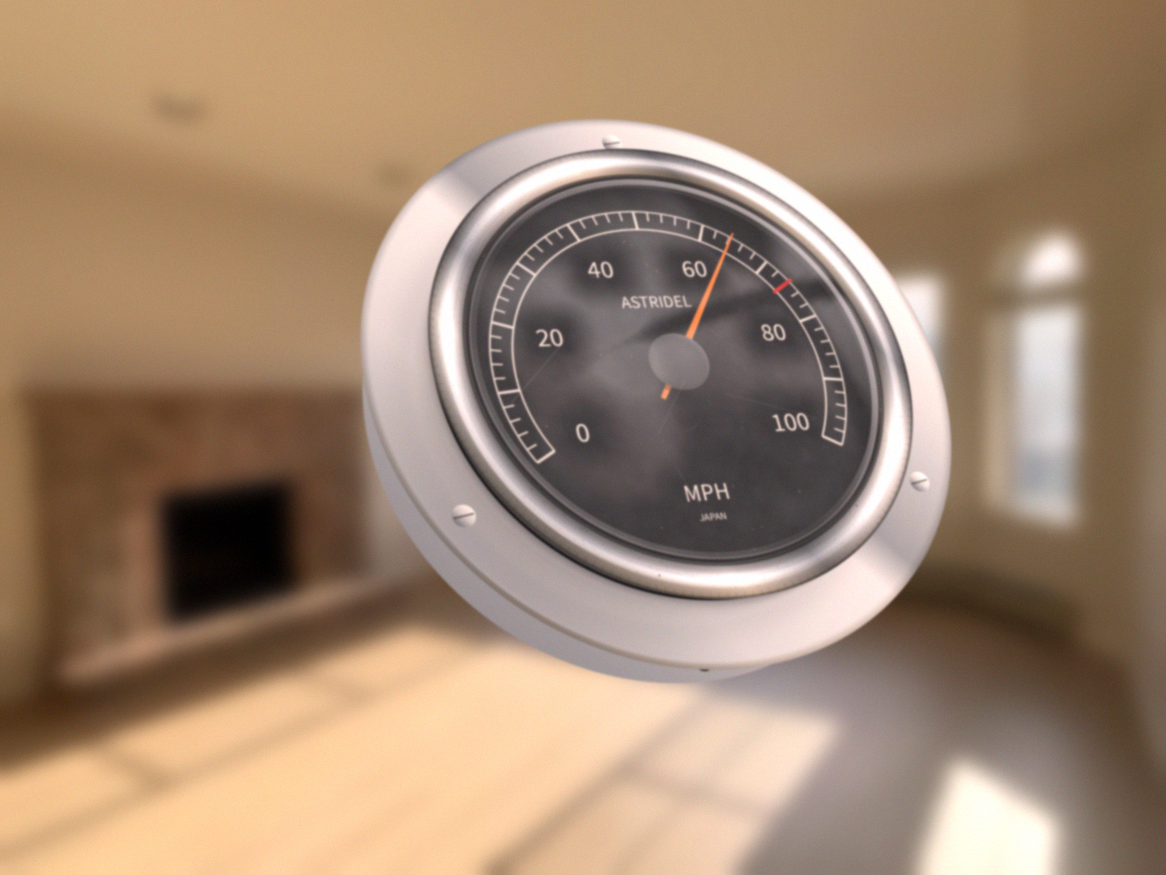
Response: 64mph
